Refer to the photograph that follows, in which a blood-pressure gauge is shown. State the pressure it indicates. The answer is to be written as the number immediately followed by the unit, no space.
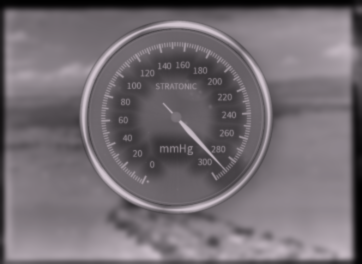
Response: 290mmHg
